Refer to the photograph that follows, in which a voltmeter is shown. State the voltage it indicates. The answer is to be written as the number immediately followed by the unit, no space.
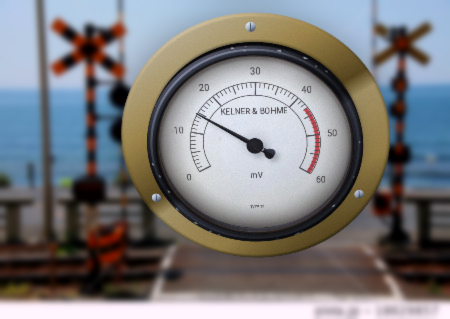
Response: 15mV
